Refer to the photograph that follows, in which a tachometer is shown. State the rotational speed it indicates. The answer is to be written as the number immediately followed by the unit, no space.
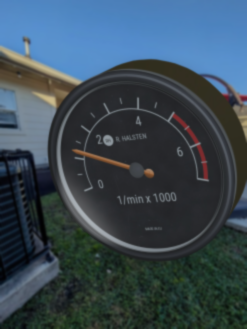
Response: 1250rpm
